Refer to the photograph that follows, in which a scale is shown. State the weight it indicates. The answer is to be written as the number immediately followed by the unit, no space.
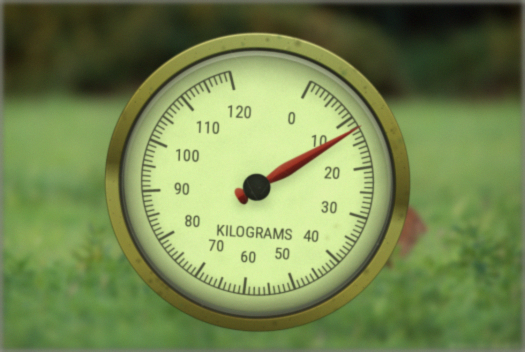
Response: 12kg
